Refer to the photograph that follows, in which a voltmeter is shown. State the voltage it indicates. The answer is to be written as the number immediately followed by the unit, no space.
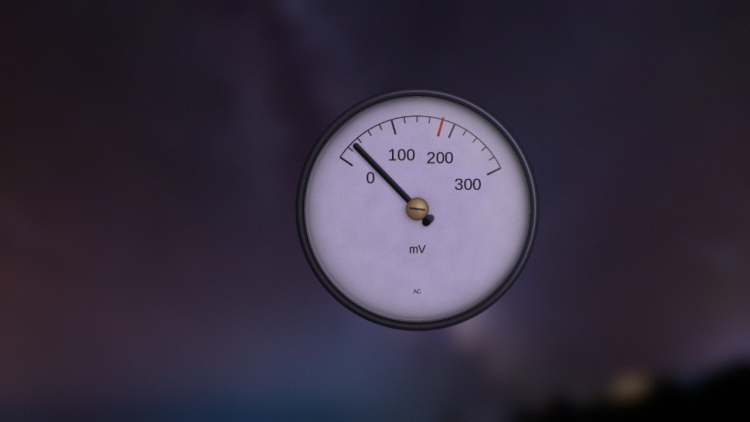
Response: 30mV
